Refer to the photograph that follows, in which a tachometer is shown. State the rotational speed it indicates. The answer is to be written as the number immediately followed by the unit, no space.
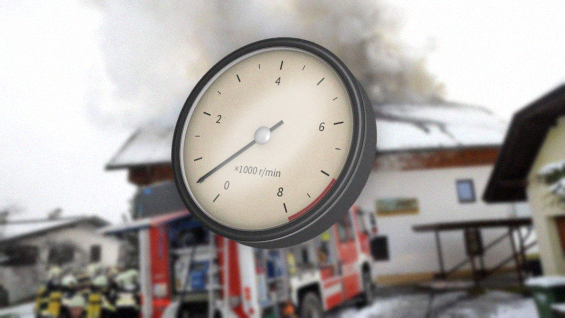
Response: 500rpm
